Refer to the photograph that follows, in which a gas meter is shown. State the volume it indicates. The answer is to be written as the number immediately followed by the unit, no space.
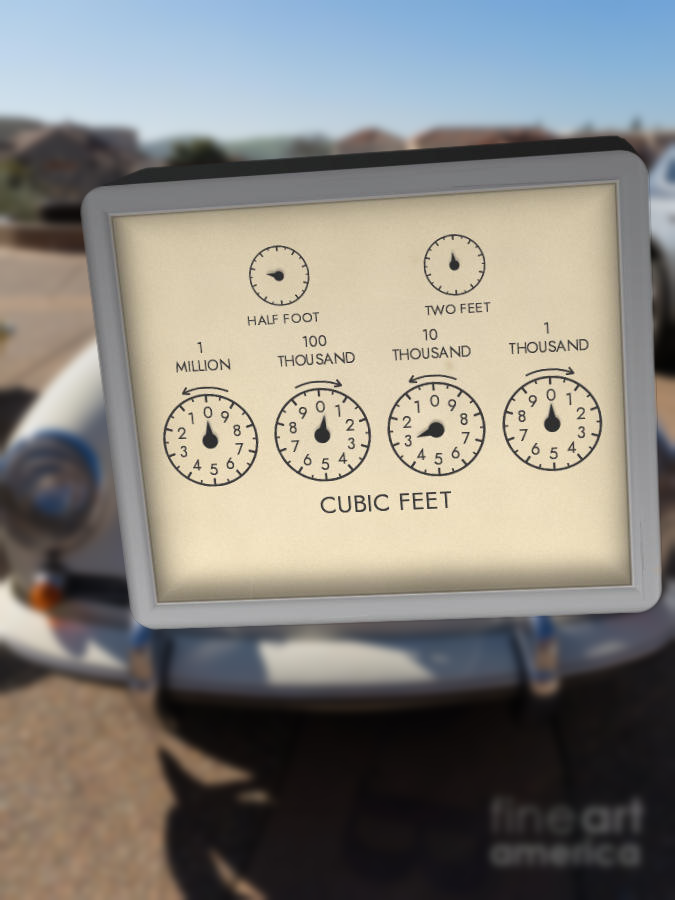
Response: 3000ft³
